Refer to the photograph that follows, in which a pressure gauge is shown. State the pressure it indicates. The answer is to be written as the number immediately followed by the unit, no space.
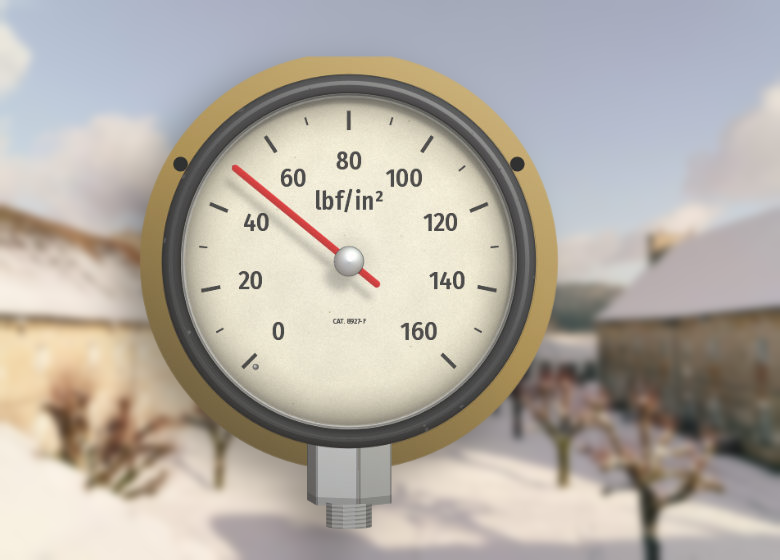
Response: 50psi
